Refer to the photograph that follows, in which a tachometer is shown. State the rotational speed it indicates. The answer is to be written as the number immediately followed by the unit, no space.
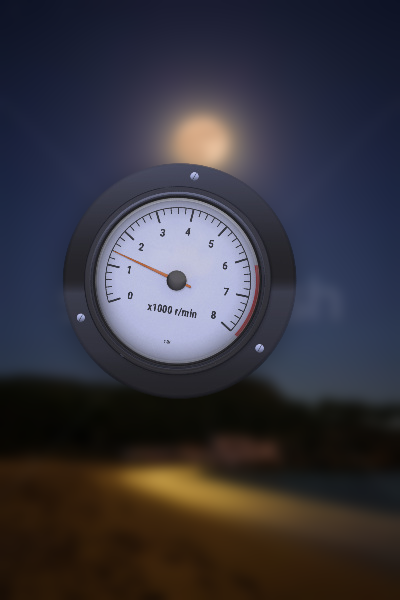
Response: 1400rpm
